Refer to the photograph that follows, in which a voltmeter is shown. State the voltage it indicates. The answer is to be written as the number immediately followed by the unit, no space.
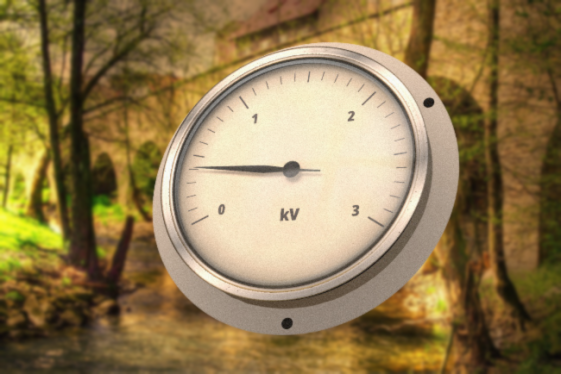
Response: 0.4kV
